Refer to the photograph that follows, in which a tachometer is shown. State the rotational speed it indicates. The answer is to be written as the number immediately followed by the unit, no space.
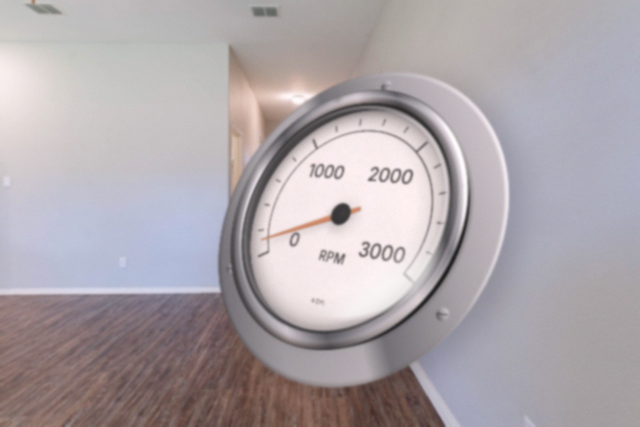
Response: 100rpm
